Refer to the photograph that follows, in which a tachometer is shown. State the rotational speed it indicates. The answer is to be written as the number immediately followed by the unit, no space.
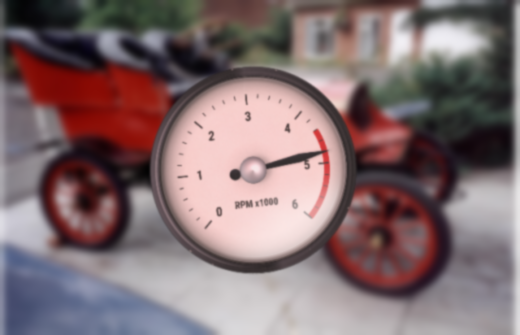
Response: 4800rpm
